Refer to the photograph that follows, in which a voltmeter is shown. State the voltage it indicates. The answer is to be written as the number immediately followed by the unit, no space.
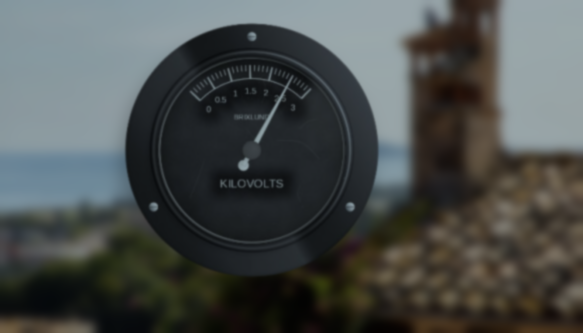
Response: 2.5kV
